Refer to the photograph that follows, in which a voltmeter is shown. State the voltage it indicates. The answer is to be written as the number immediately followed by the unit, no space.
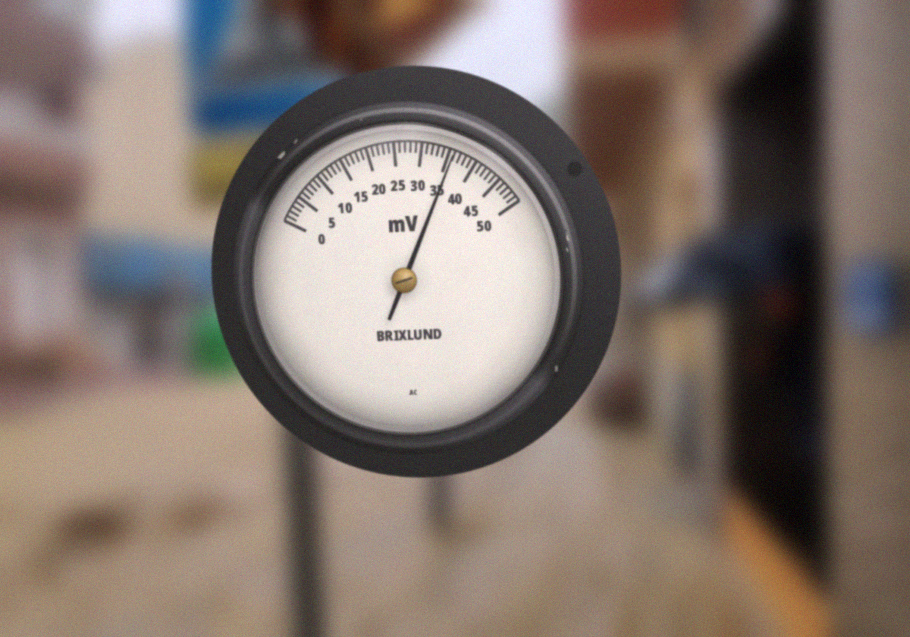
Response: 36mV
